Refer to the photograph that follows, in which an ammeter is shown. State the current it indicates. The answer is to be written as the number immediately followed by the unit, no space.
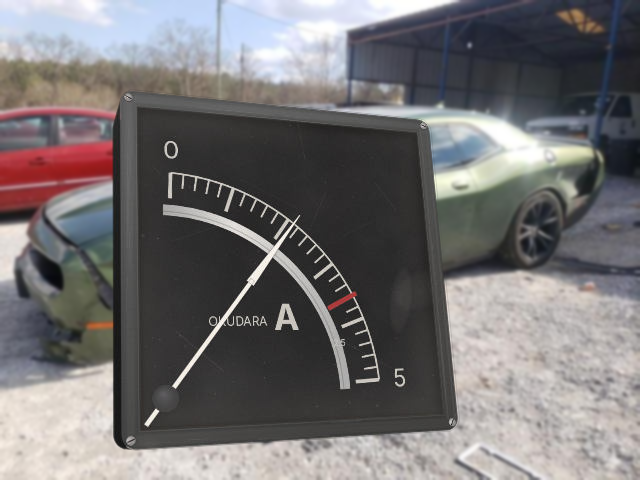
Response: 2.1A
